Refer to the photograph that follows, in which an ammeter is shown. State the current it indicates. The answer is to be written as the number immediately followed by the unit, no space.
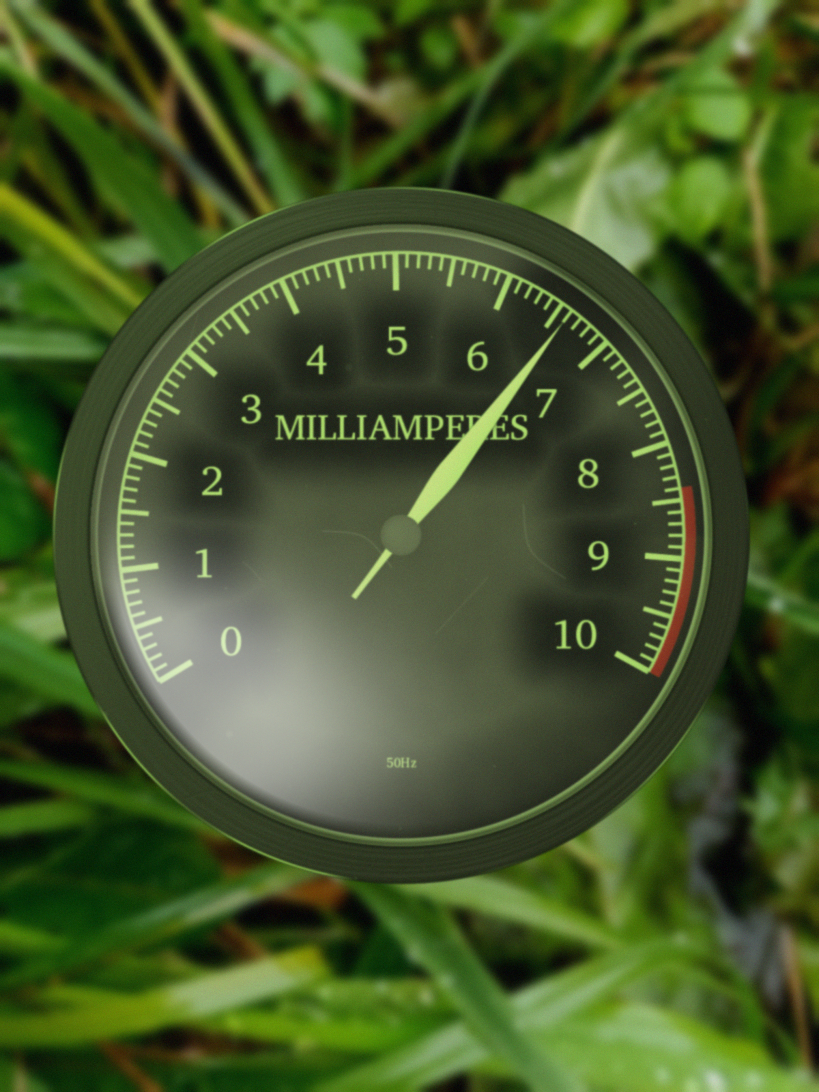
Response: 6.6mA
